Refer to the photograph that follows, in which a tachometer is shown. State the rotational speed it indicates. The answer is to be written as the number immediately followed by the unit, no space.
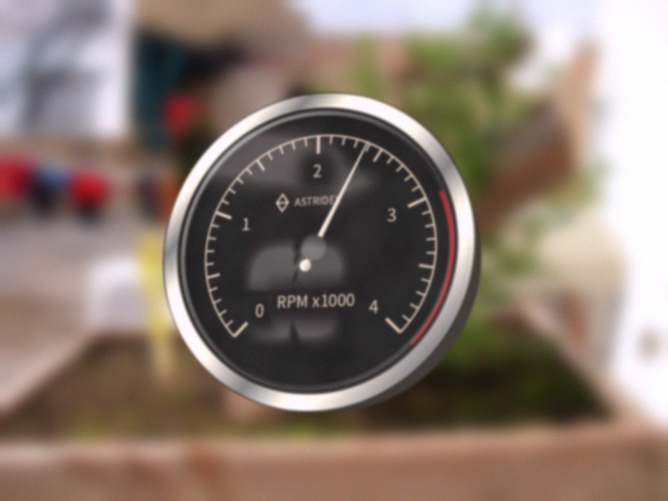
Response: 2400rpm
